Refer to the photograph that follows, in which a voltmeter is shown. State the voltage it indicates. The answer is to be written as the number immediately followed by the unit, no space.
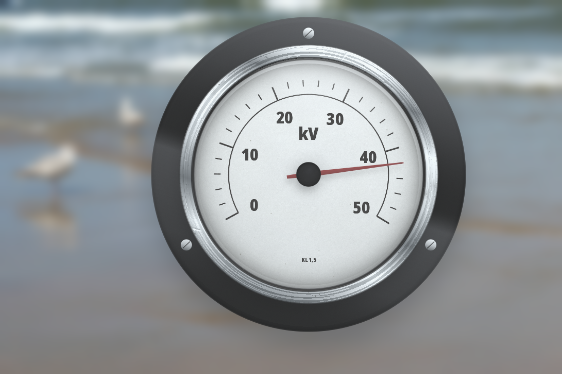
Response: 42kV
